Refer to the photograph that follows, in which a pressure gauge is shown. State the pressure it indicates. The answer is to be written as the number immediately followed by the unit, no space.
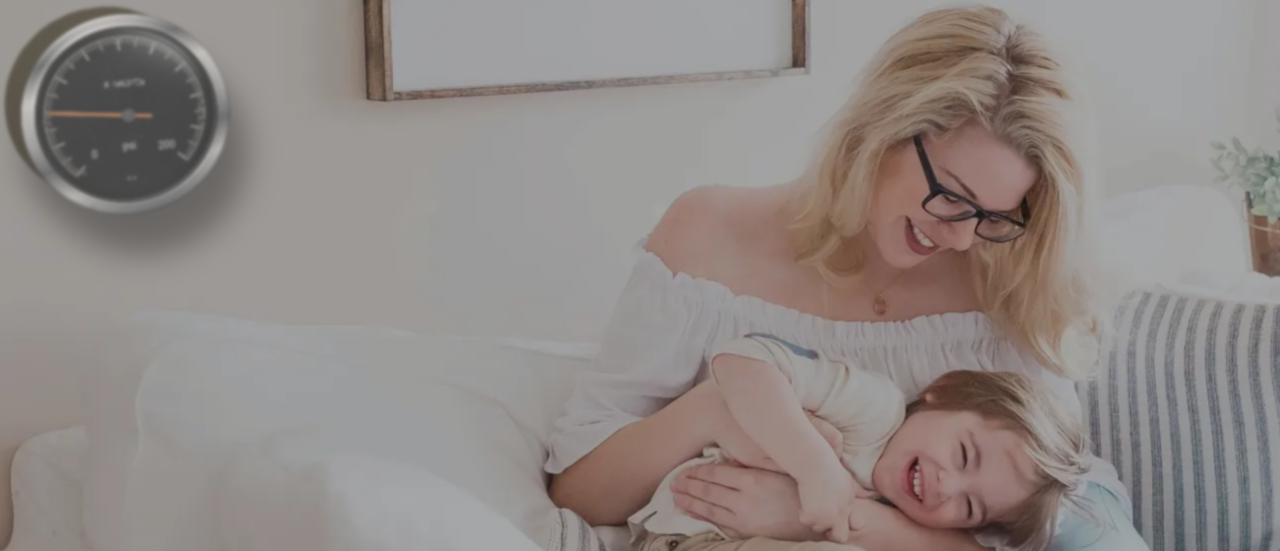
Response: 40psi
